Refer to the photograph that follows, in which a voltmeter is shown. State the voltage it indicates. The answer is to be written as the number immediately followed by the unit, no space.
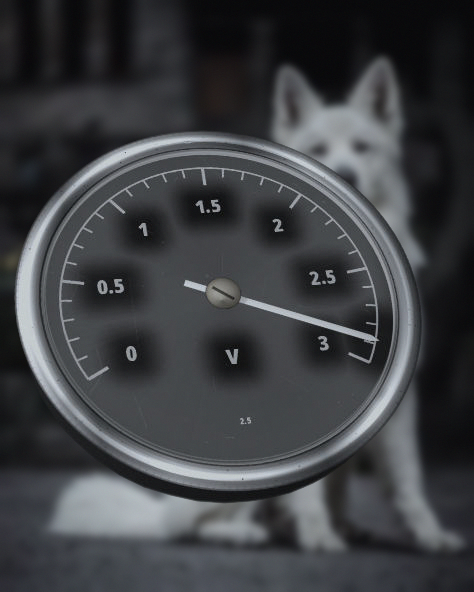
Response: 2.9V
